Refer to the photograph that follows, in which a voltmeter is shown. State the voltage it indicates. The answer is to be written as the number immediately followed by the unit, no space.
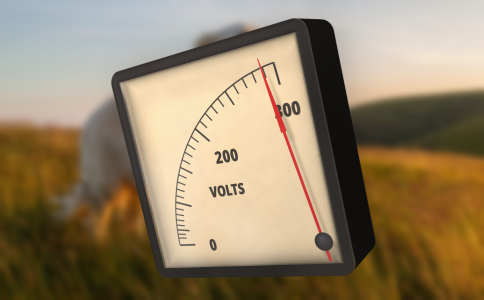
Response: 290V
